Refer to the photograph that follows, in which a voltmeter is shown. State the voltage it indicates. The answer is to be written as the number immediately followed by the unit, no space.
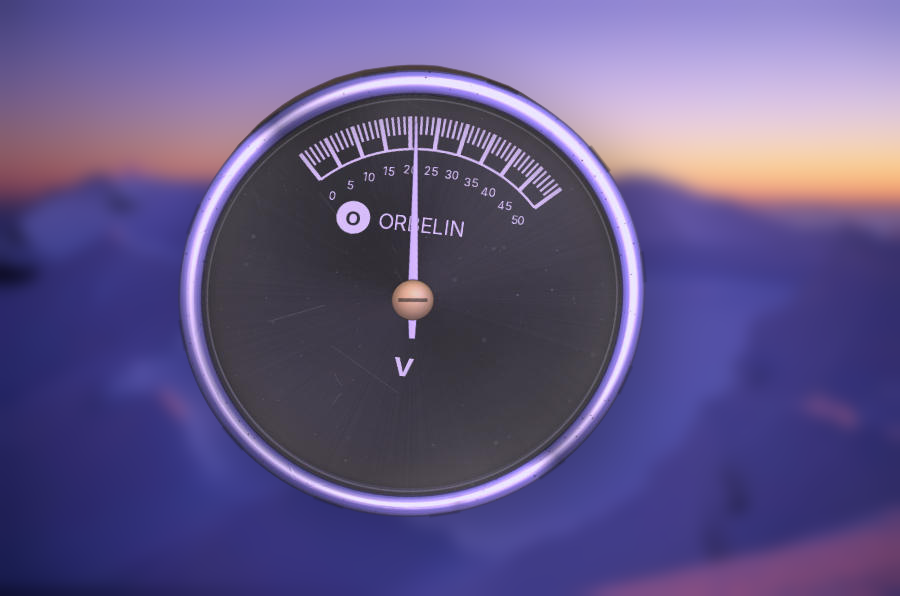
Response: 21V
